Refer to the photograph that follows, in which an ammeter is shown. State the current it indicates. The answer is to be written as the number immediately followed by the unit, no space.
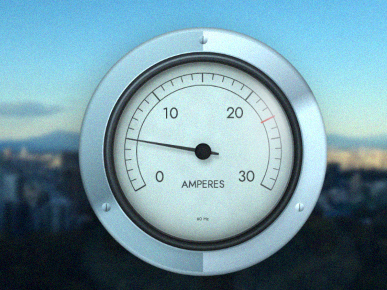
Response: 5A
